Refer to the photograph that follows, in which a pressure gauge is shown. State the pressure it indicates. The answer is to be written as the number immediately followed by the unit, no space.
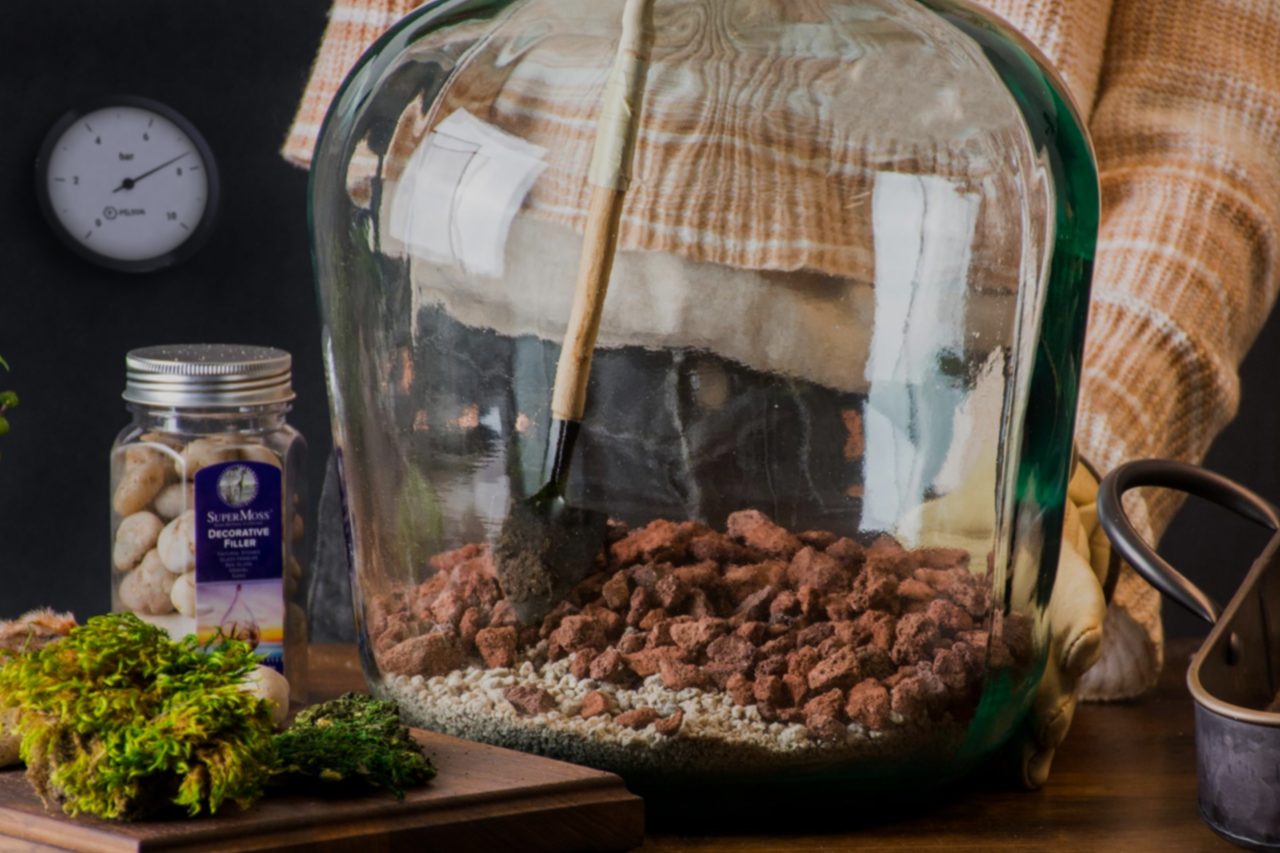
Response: 7.5bar
